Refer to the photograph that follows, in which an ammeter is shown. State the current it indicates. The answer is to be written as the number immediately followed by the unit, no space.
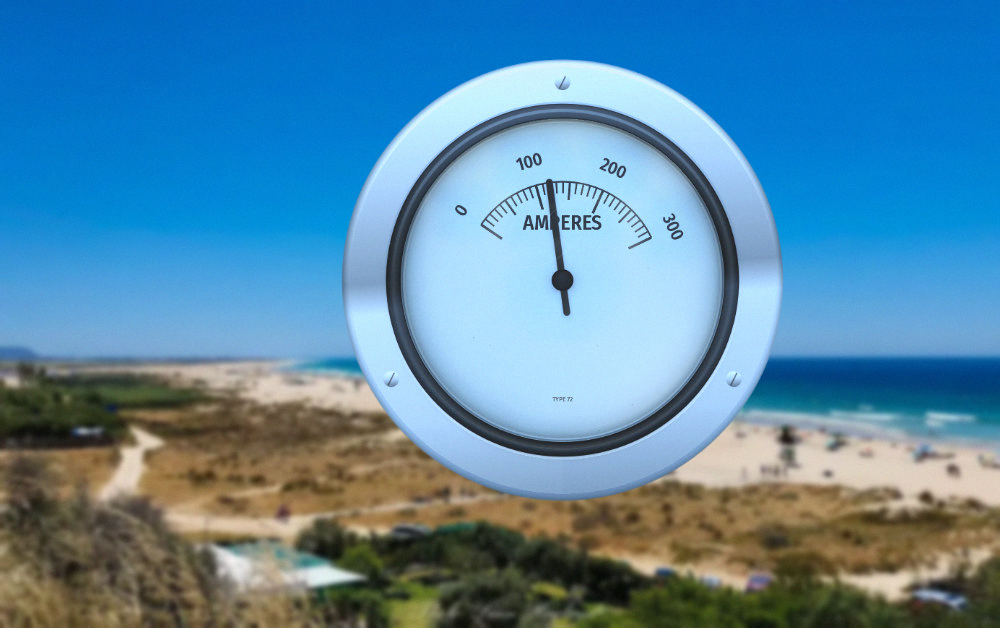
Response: 120A
